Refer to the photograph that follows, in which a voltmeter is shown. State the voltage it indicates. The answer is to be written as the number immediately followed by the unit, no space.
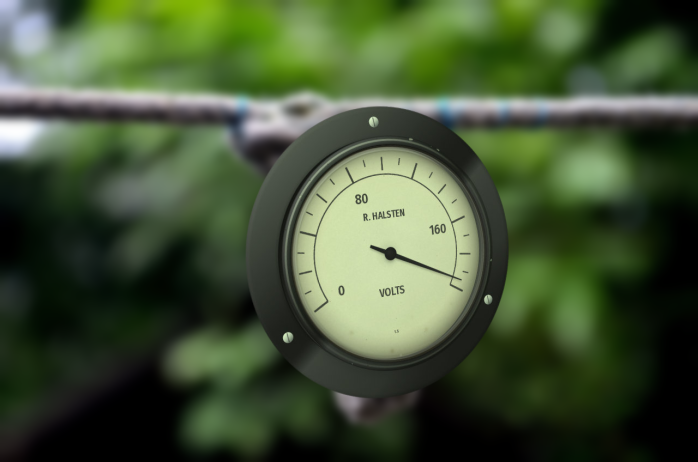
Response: 195V
